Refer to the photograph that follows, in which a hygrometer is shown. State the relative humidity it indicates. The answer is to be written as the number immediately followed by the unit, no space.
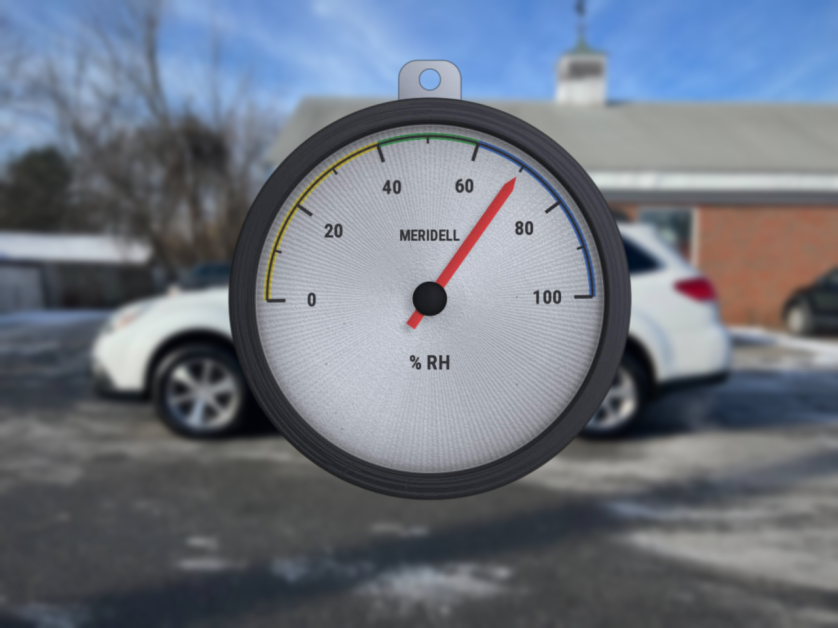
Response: 70%
